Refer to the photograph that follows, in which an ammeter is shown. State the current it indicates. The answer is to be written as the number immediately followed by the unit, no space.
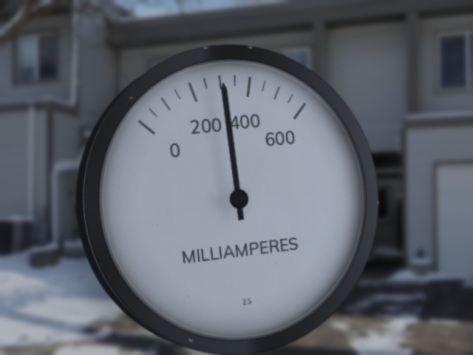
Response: 300mA
